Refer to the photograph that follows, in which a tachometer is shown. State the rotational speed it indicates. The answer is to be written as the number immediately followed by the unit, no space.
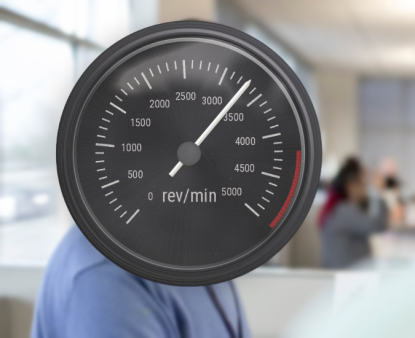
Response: 3300rpm
